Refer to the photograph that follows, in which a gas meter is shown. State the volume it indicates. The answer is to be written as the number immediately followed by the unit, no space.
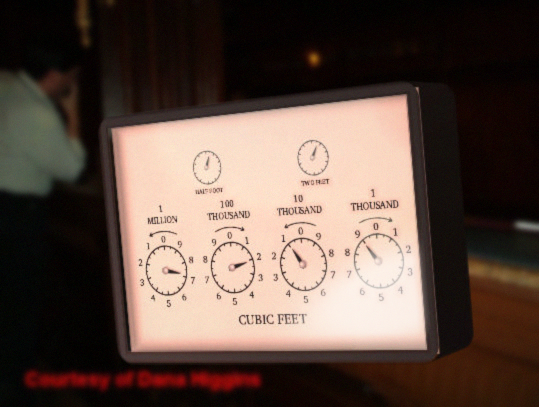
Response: 720900ft³
